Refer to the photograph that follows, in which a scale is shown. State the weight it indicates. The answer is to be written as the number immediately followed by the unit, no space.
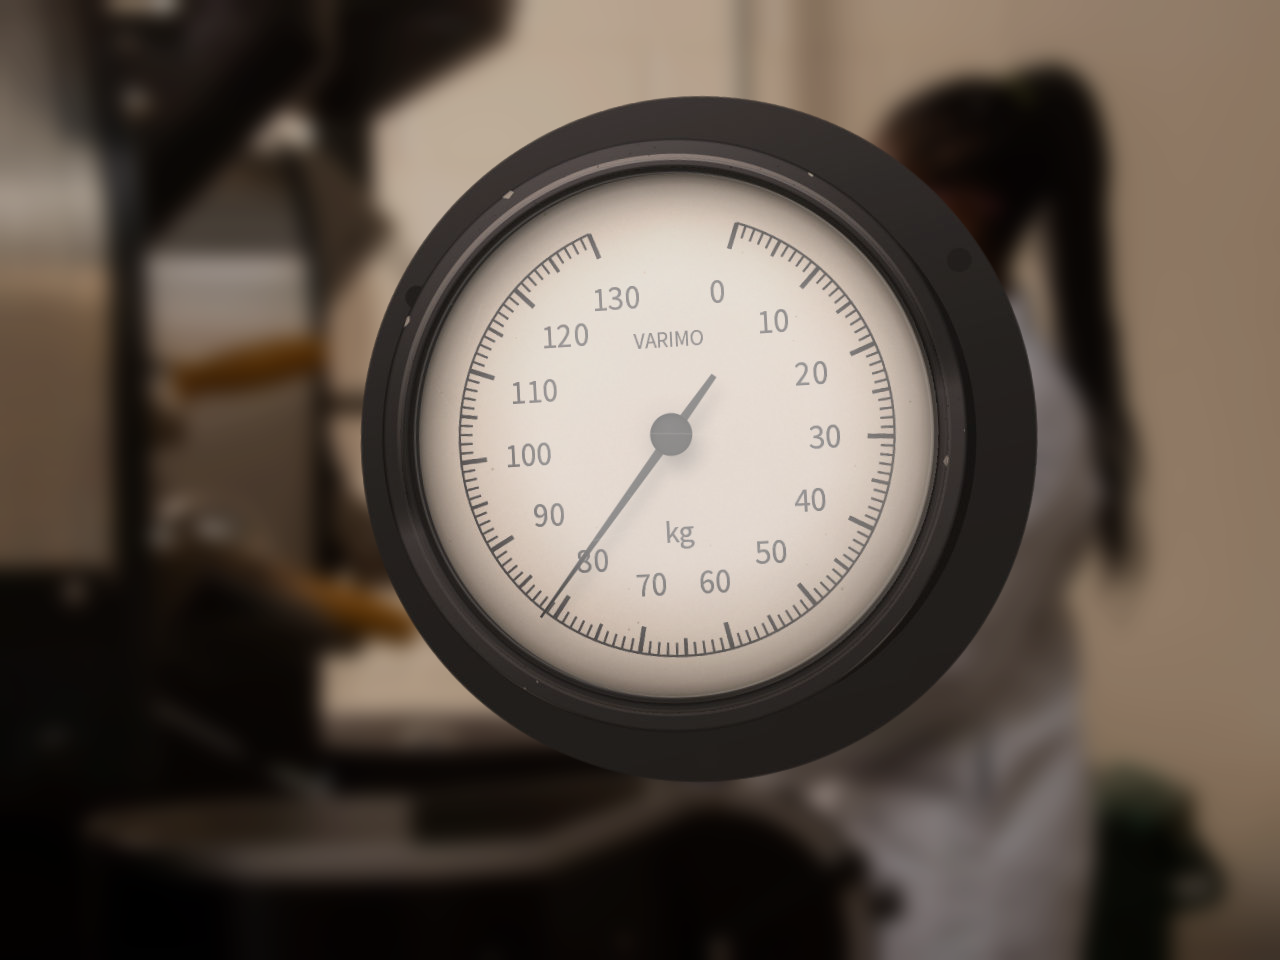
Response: 81kg
